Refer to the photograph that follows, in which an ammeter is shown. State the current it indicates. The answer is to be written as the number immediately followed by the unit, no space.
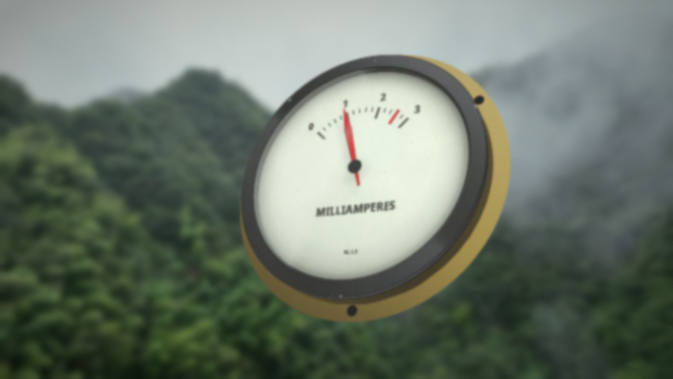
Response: 1mA
